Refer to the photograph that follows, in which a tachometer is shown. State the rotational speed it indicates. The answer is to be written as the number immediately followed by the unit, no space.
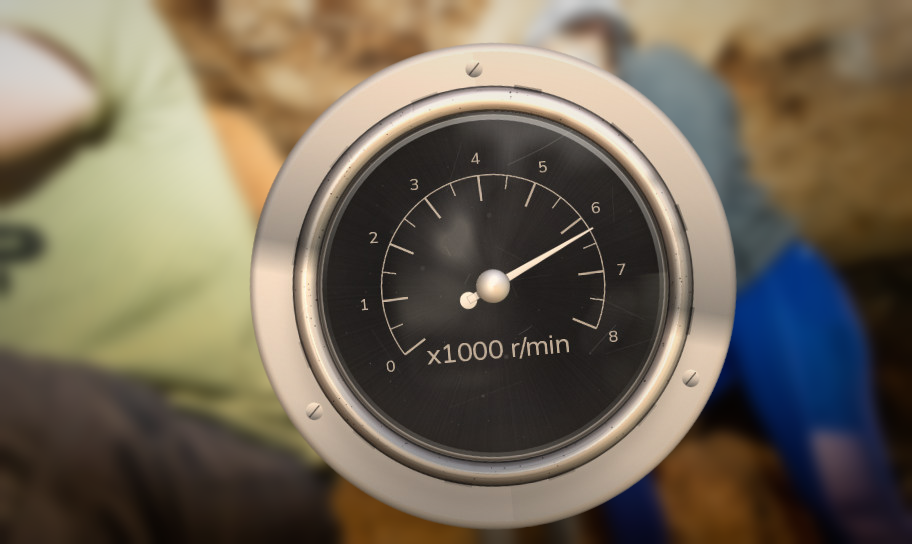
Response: 6250rpm
